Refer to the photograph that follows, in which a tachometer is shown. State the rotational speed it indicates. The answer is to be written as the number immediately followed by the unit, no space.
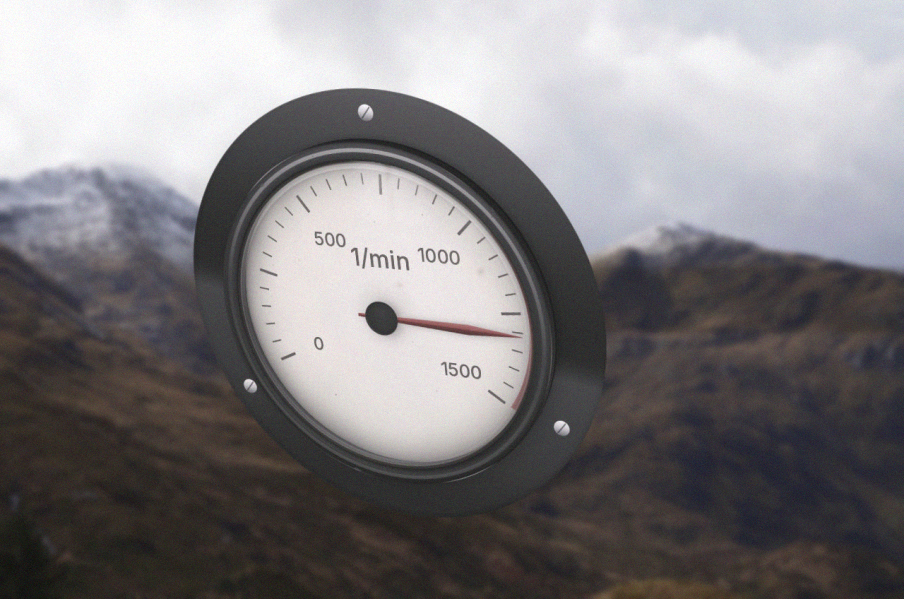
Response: 1300rpm
